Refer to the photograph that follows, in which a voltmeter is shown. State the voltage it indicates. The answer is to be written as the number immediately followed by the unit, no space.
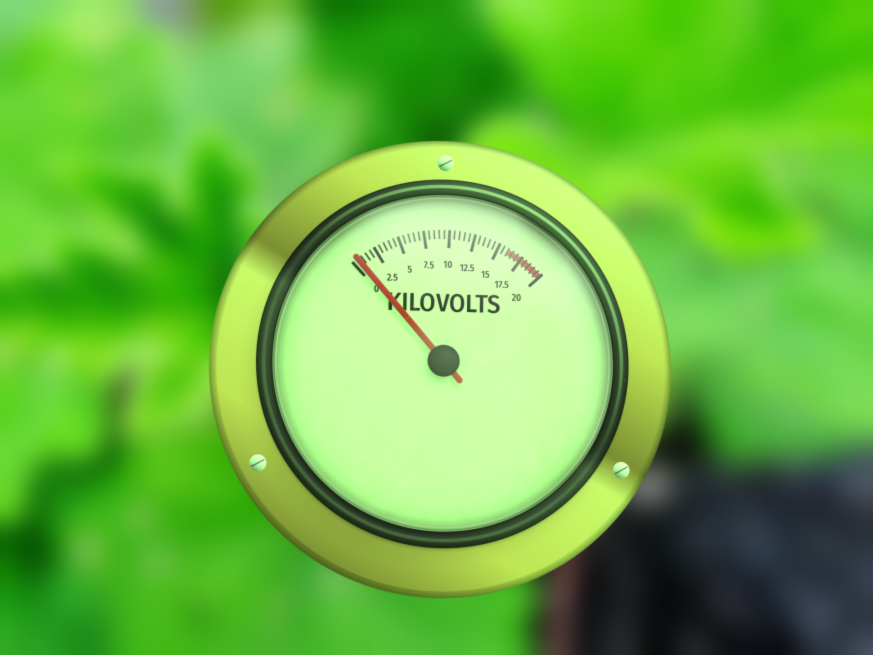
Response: 0.5kV
